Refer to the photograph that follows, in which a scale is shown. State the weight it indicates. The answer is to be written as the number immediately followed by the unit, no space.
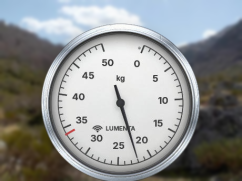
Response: 22kg
